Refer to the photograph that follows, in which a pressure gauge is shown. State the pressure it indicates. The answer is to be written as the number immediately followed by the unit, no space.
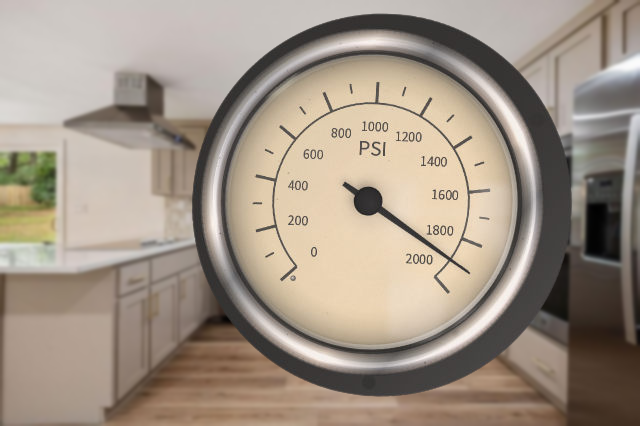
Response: 1900psi
